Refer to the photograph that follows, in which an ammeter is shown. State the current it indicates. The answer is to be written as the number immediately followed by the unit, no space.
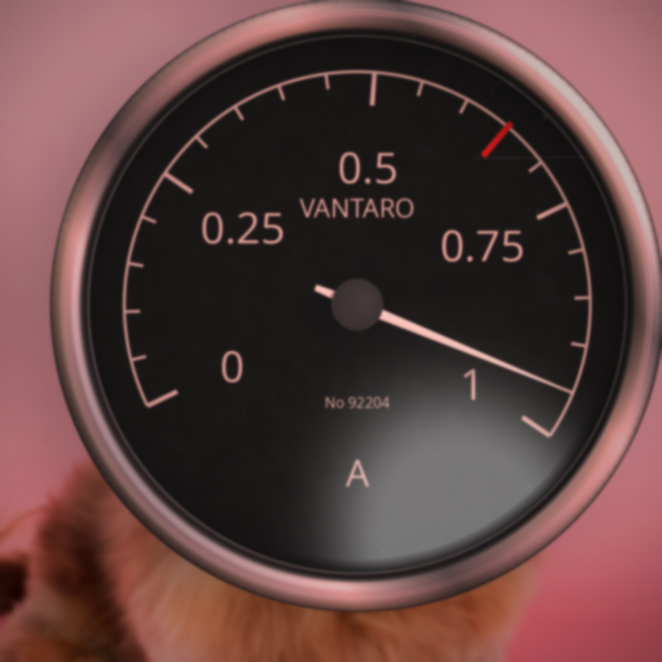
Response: 0.95A
